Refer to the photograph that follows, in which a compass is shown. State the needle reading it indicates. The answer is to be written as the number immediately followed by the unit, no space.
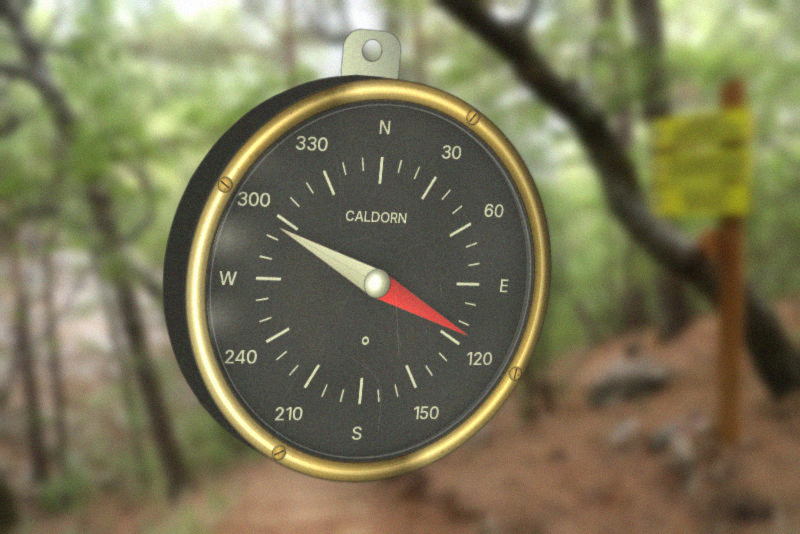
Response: 115°
